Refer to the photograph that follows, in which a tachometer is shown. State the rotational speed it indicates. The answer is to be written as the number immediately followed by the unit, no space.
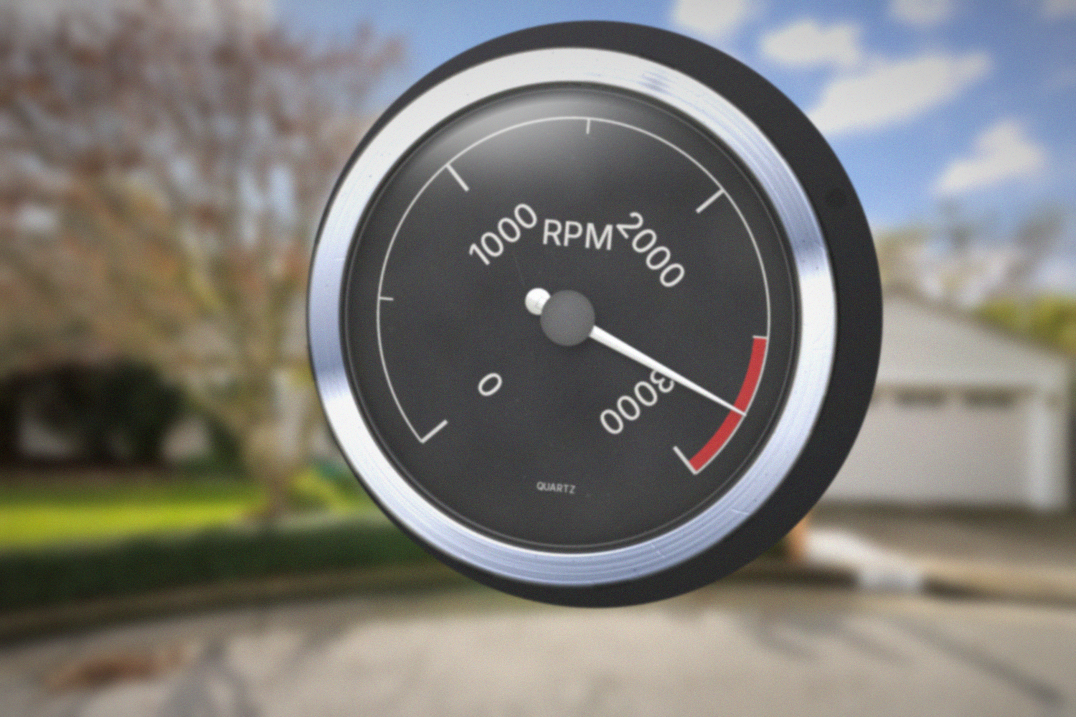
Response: 2750rpm
